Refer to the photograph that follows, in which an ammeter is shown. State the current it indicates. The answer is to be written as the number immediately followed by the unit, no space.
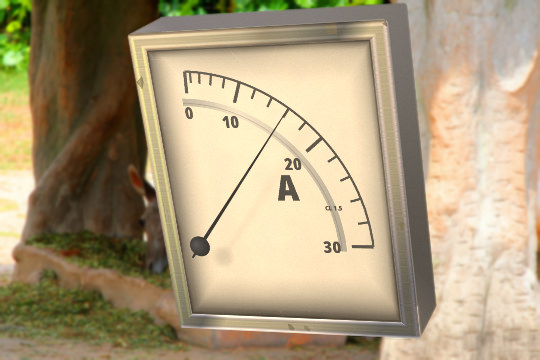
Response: 16A
